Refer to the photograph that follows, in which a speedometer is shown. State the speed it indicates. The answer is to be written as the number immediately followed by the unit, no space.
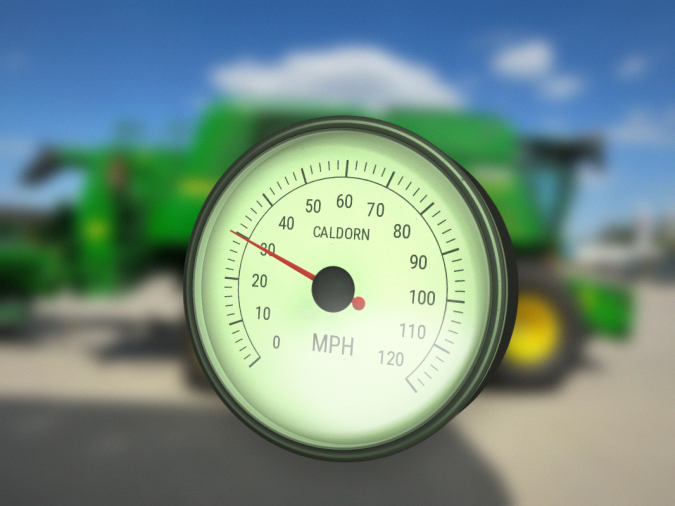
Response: 30mph
